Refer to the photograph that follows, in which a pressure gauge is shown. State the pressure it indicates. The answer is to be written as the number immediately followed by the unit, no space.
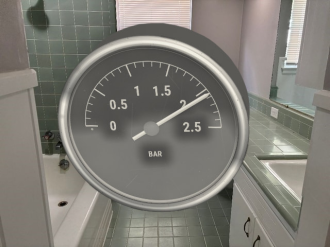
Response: 2.05bar
